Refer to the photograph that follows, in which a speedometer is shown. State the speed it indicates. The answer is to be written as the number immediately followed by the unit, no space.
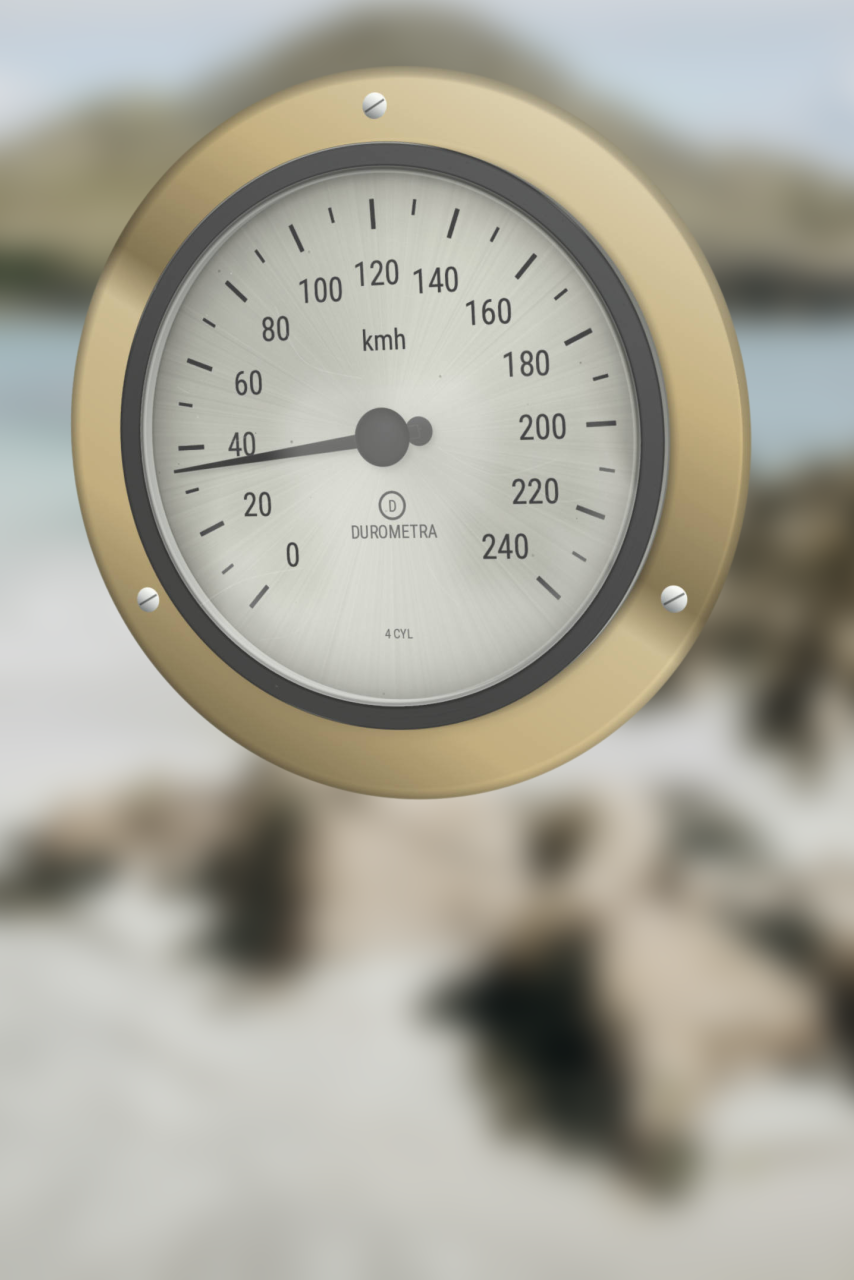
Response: 35km/h
